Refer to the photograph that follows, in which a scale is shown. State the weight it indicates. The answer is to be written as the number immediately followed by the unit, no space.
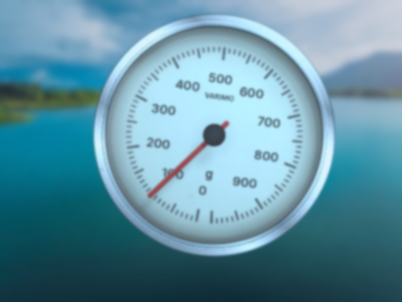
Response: 100g
